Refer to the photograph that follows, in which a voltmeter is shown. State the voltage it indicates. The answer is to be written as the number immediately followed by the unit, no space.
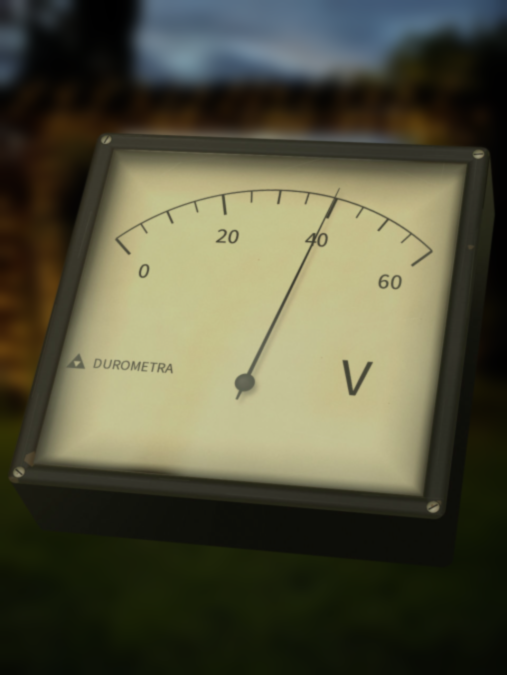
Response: 40V
